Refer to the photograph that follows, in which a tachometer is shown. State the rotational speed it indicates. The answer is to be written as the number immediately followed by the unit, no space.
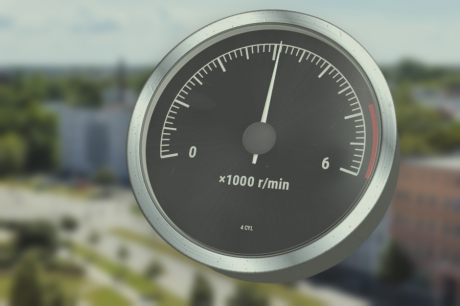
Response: 3100rpm
